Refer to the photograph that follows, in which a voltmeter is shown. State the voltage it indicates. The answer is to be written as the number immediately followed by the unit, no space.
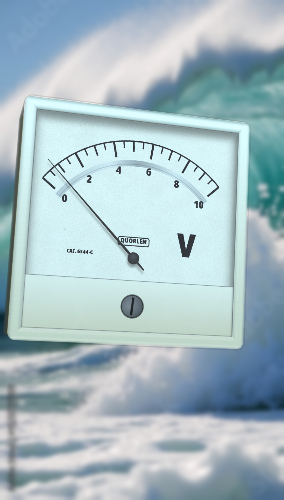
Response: 0.75V
